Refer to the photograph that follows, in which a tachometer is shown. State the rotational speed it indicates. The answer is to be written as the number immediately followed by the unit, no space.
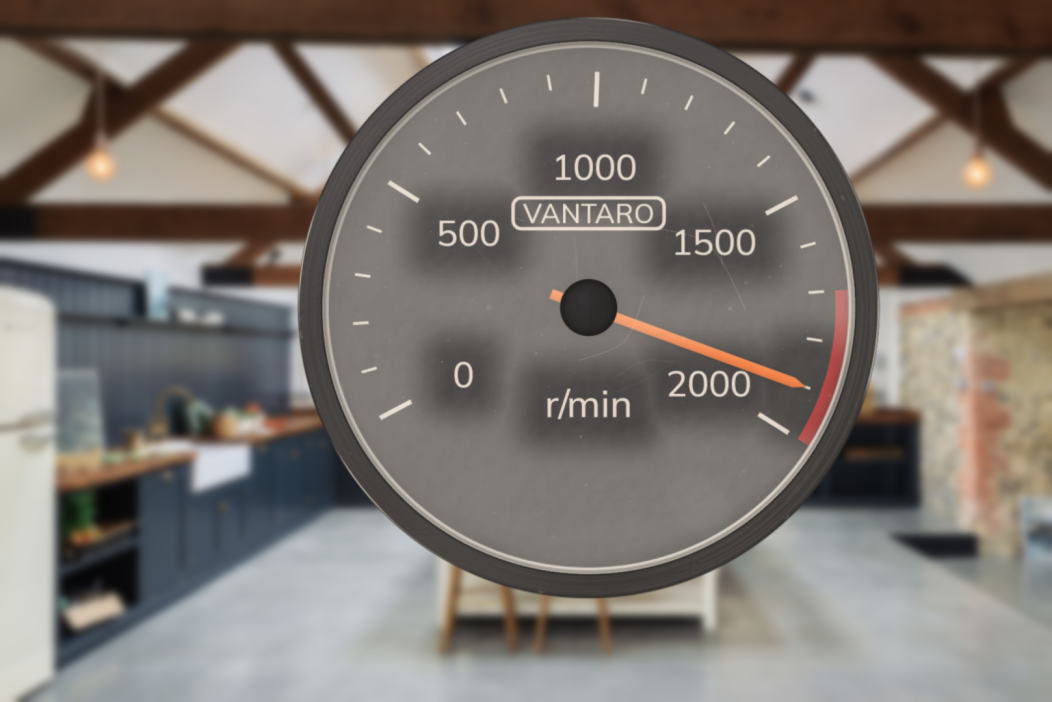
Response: 1900rpm
